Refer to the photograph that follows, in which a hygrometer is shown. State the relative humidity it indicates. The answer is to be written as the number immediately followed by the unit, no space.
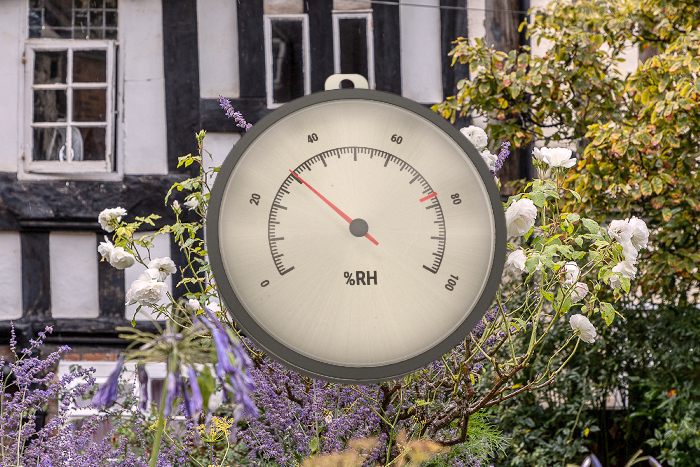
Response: 30%
